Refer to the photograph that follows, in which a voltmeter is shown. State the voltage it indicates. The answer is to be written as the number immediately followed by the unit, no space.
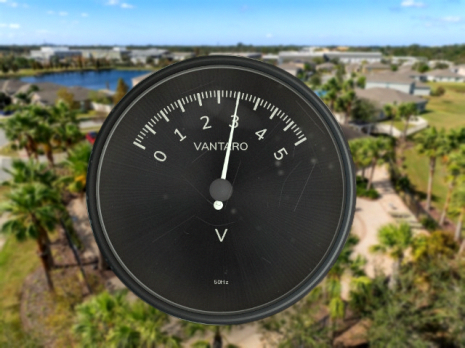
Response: 3V
